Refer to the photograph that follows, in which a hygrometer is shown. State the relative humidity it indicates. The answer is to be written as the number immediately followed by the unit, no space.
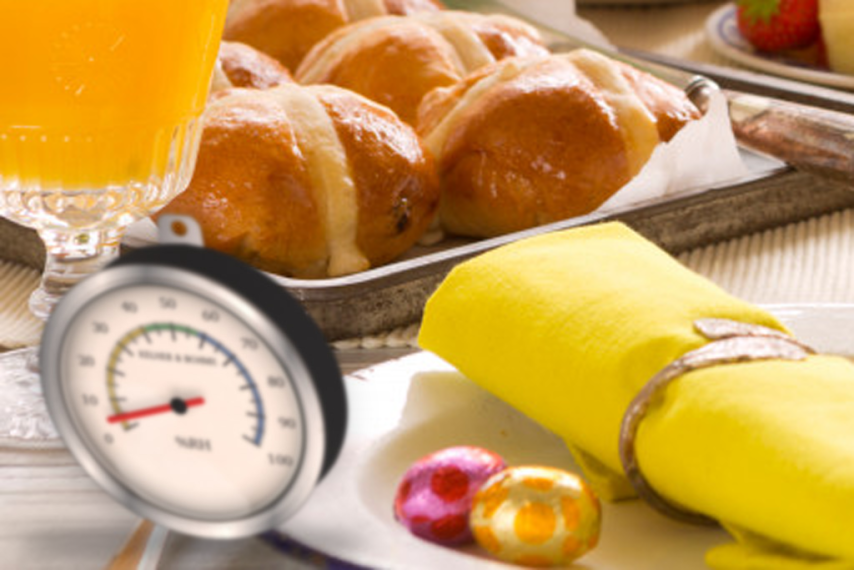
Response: 5%
